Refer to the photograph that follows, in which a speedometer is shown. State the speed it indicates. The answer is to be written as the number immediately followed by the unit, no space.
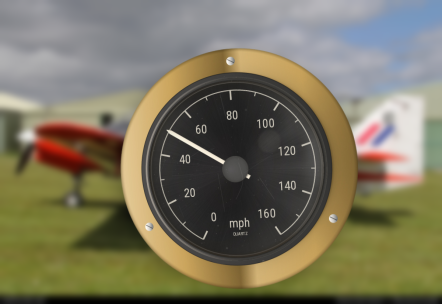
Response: 50mph
